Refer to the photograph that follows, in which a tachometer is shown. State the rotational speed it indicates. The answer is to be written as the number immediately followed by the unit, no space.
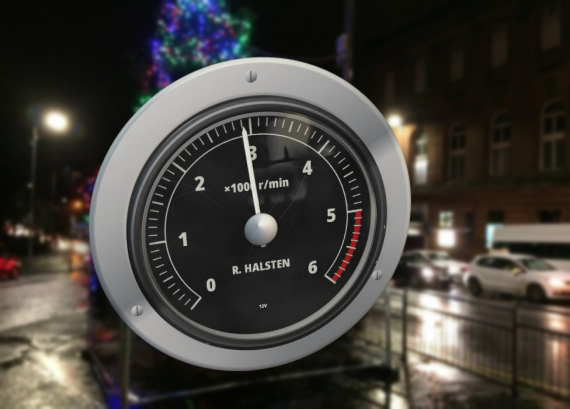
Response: 2900rpm
